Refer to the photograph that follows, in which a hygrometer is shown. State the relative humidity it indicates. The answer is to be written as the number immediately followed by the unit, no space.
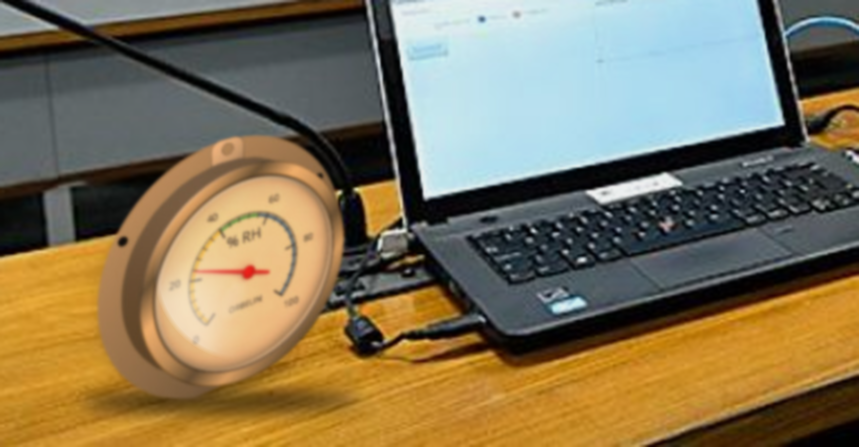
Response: 24%
